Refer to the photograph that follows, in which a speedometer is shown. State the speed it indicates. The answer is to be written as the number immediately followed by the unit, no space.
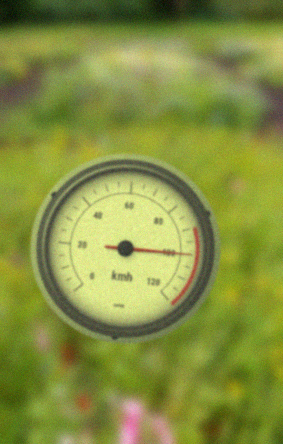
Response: 100km/h
